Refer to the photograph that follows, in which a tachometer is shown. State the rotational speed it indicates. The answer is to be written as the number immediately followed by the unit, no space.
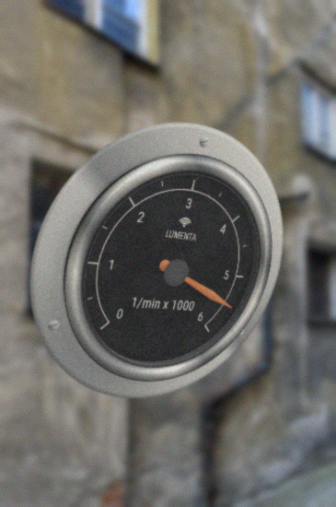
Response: 5500rpm
